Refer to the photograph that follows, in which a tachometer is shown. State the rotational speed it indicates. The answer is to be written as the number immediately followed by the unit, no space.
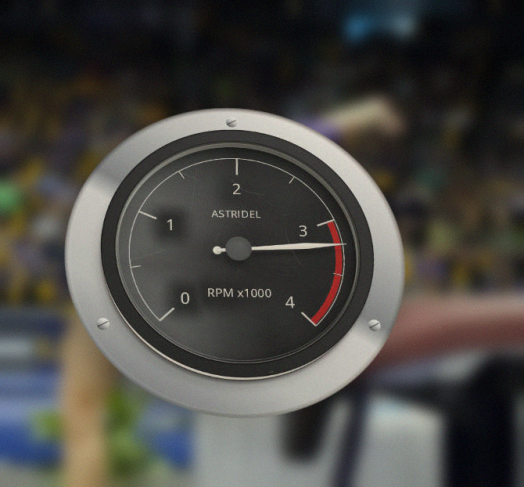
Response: 3250rpm
